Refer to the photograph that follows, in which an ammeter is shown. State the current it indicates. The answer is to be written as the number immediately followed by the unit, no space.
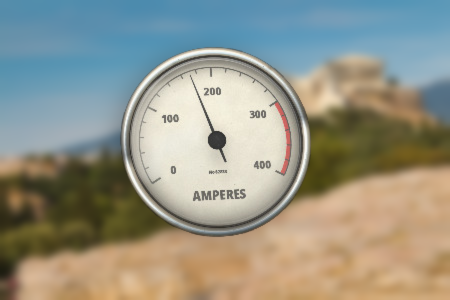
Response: 170A
